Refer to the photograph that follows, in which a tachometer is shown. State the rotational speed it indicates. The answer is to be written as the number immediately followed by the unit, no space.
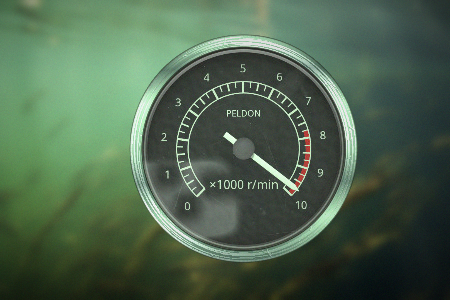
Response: 9750rpm
